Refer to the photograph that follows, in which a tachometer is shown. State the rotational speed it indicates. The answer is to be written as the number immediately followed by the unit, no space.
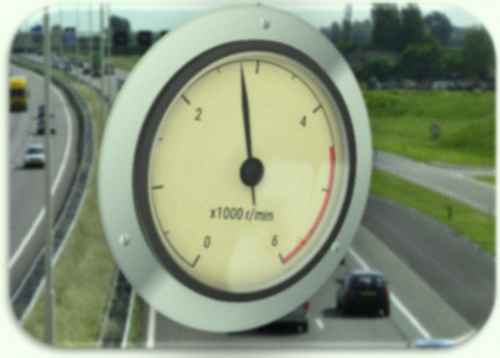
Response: 2750rpm
